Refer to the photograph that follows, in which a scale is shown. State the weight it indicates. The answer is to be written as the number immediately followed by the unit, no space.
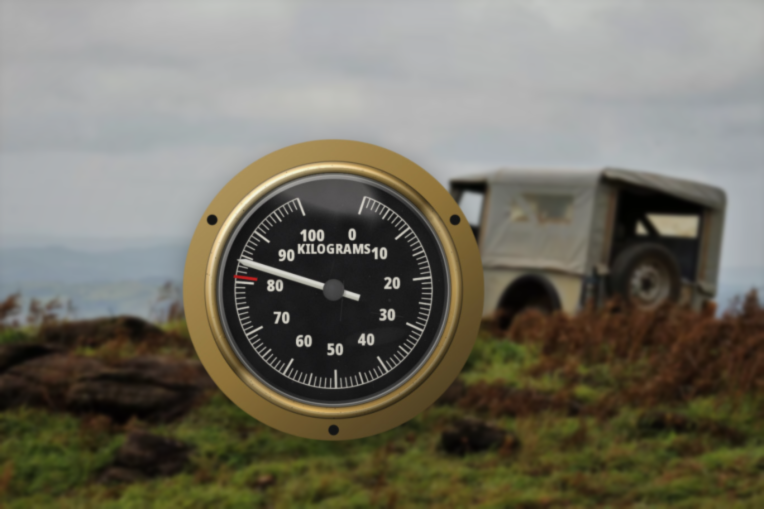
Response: 84kg
